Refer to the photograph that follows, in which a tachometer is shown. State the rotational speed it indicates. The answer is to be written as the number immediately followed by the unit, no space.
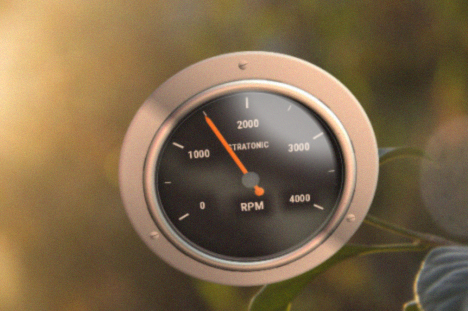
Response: 1500rpm
